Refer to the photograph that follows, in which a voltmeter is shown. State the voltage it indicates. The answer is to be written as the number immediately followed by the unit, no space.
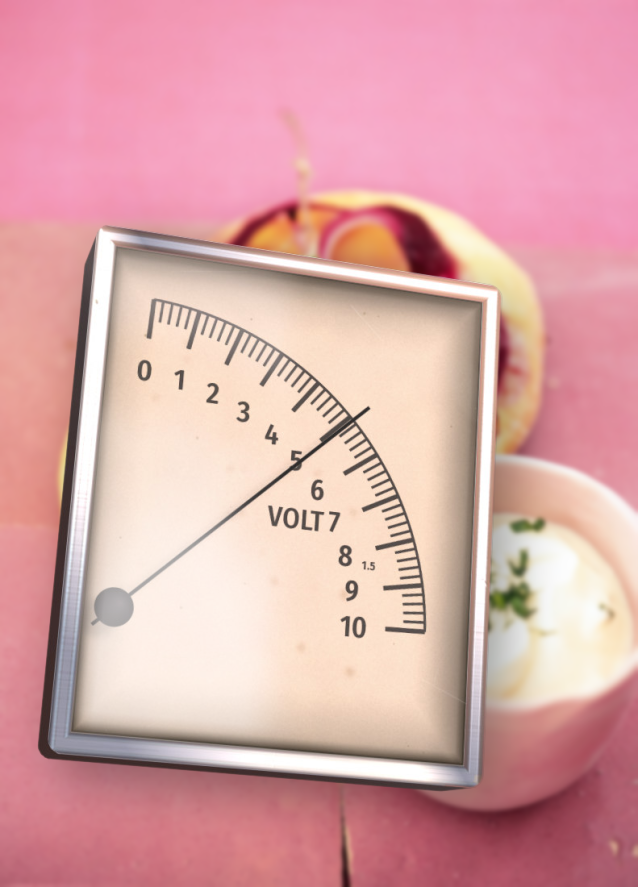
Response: 5.1V
